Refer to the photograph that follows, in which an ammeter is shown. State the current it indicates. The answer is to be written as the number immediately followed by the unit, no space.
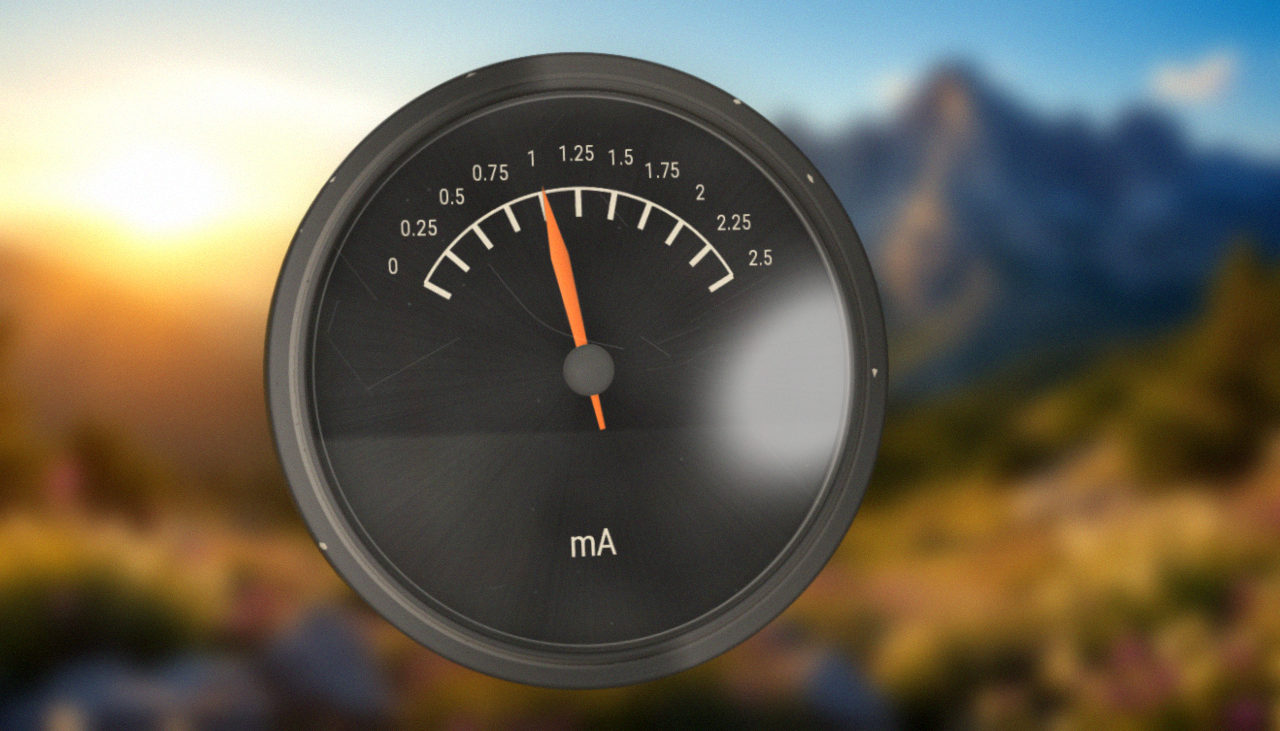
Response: 1mA
